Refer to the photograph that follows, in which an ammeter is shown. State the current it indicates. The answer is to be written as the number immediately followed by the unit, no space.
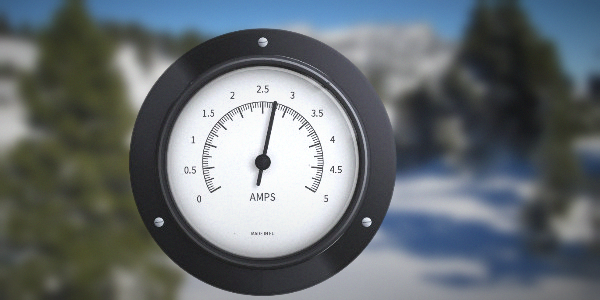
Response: 2.75A
